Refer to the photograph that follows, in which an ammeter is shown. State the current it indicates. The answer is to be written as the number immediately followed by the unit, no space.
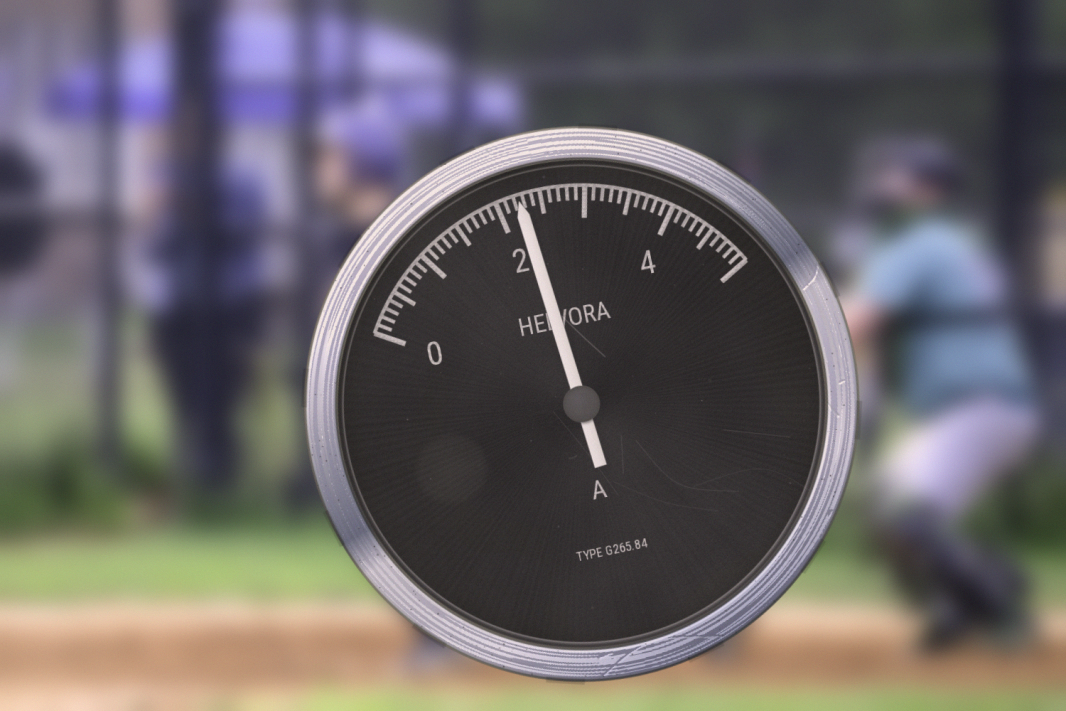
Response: 2.25A
